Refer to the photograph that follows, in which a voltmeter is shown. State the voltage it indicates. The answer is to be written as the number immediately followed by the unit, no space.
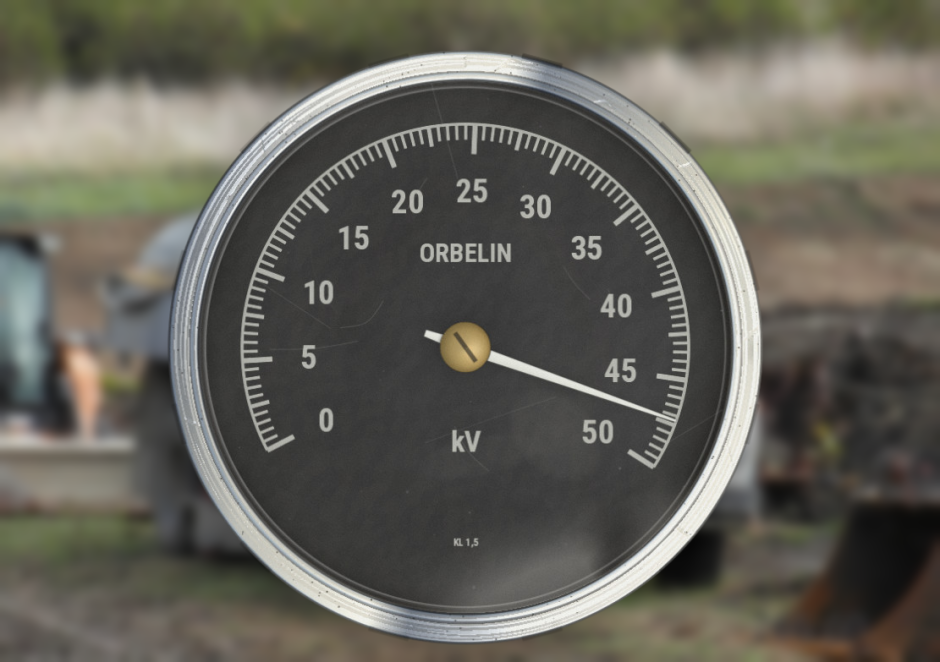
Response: 47.25kV
